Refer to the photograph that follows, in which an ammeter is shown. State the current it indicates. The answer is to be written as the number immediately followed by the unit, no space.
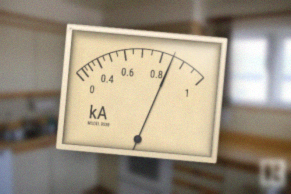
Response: 0.85kA
